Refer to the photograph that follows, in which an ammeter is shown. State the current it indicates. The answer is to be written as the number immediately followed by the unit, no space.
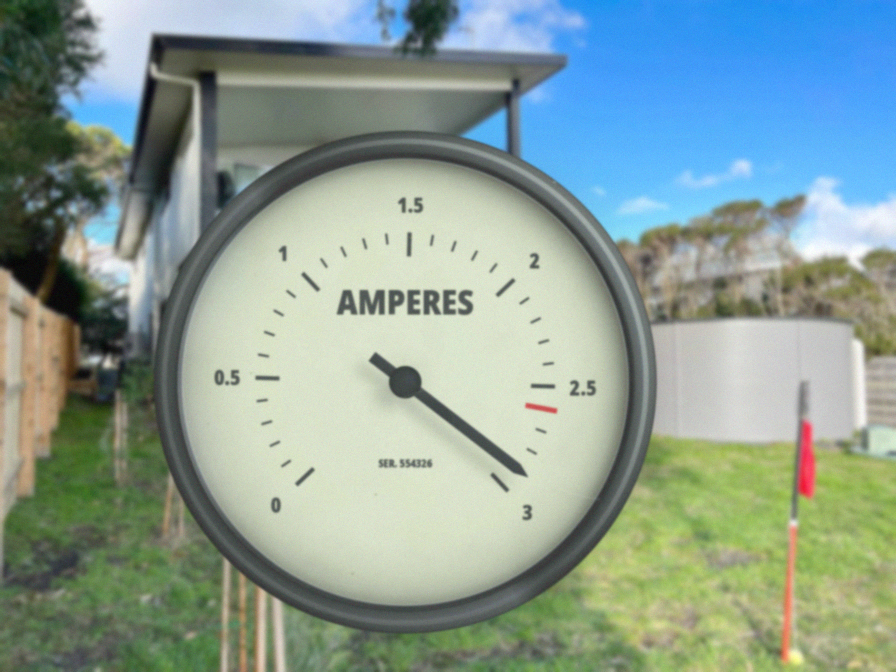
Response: 2.9A
